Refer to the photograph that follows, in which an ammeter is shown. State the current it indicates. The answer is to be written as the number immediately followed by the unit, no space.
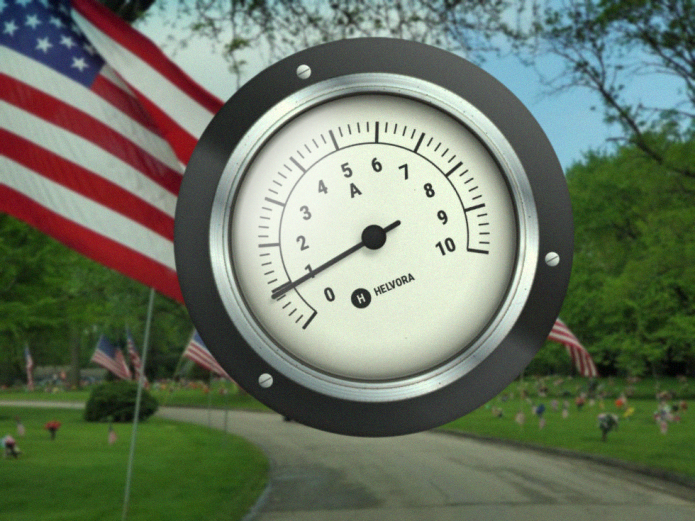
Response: 0.9A
